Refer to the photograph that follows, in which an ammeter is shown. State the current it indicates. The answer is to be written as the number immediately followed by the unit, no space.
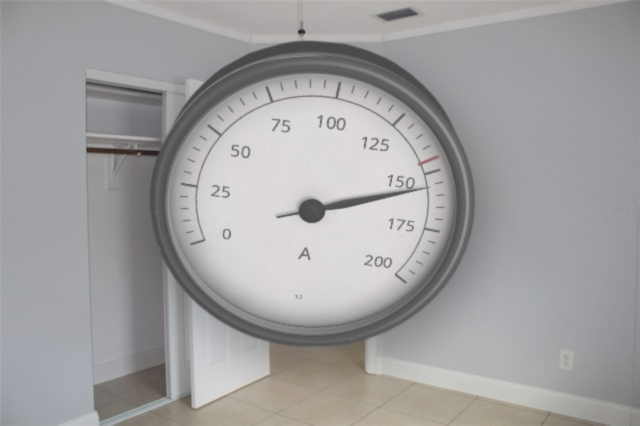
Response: 155A
